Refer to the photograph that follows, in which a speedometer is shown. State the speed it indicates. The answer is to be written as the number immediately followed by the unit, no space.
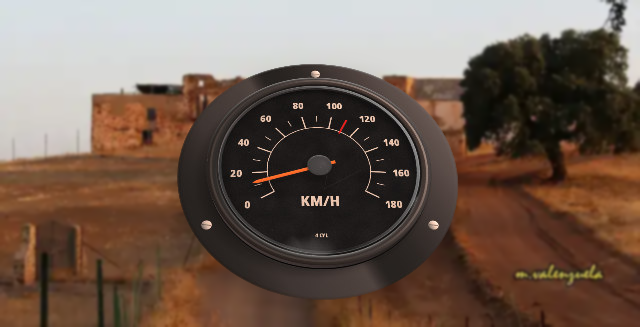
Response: 10km/h
